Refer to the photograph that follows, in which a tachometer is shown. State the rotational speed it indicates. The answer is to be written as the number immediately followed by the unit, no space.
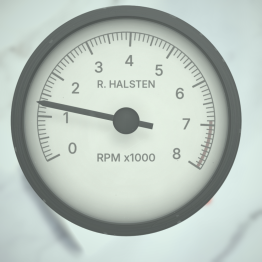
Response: 1300rpm
